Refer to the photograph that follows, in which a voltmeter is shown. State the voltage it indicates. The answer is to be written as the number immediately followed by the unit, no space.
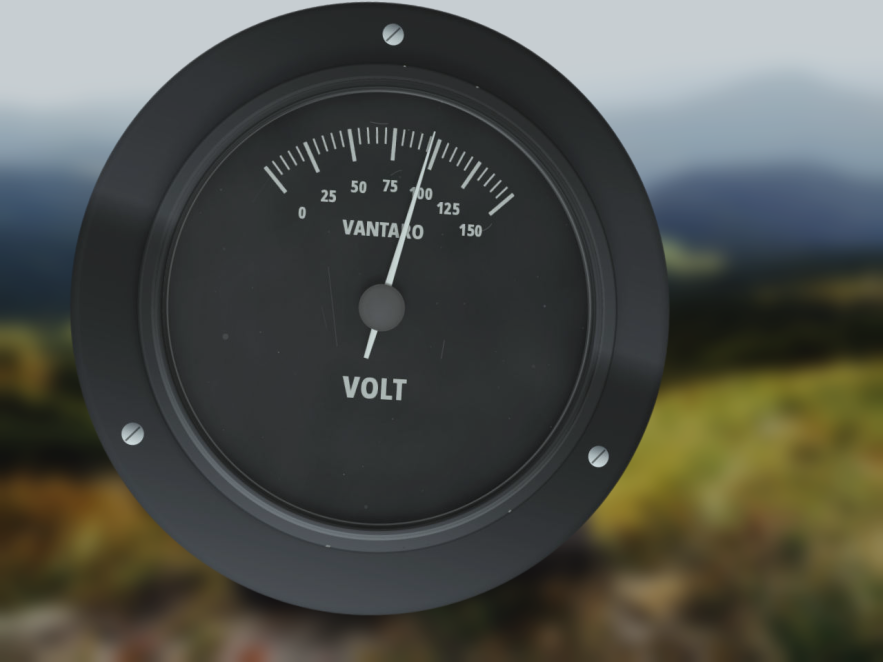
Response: 95V
